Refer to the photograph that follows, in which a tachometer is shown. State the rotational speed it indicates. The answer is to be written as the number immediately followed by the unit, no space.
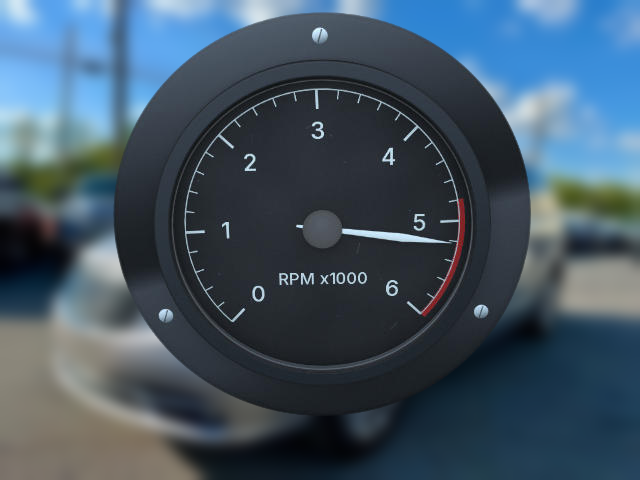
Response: 5200rpm
